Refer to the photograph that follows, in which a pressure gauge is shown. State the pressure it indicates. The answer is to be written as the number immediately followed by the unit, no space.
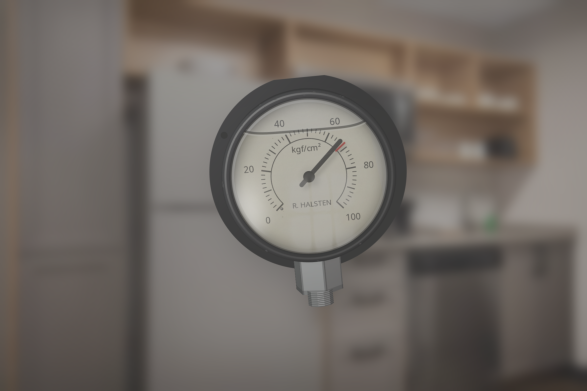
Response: 66kg/cm²
